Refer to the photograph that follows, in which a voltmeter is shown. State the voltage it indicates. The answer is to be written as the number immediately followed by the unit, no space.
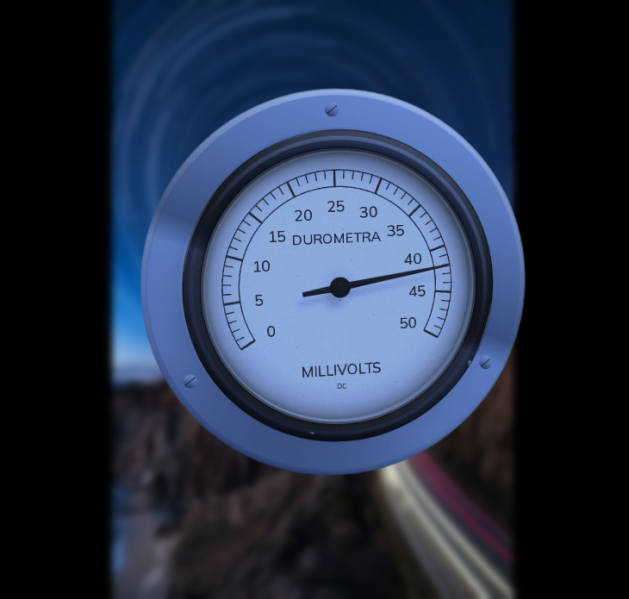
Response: 42mV
